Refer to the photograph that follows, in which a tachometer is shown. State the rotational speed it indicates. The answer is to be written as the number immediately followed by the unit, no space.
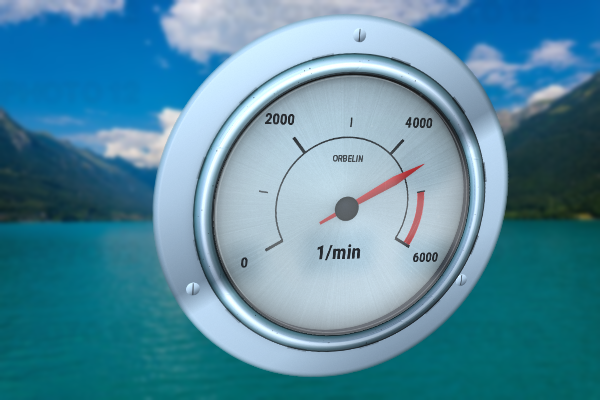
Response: 4500rpm
